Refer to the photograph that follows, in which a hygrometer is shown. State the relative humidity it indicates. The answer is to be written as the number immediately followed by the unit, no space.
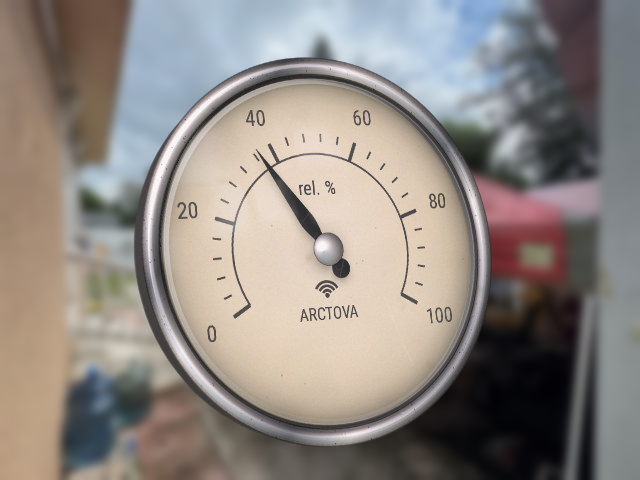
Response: 36%
